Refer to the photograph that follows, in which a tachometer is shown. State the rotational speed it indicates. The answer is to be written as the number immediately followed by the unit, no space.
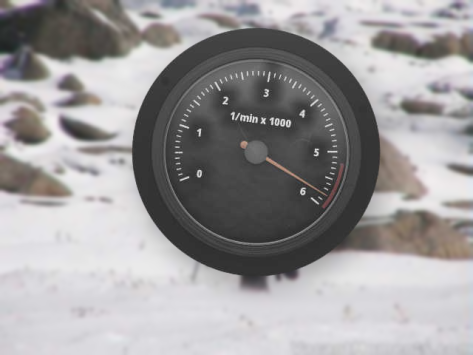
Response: 5800rpm
